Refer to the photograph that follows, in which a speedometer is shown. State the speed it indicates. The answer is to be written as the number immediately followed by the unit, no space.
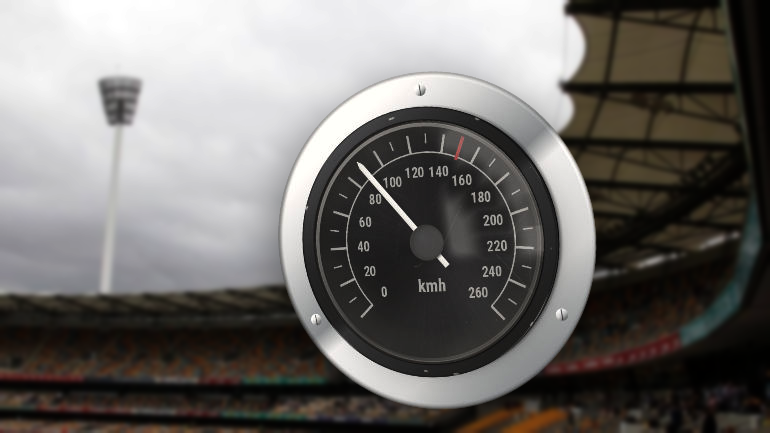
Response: 90km/h
